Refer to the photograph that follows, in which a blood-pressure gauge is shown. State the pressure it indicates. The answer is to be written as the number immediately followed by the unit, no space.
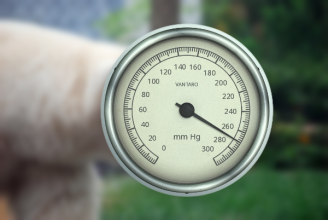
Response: 270mmHg
